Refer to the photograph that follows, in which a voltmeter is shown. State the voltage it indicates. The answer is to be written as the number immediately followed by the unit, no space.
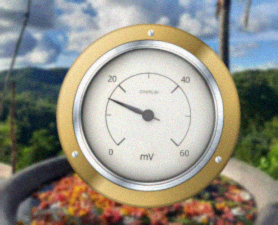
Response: 15mV
